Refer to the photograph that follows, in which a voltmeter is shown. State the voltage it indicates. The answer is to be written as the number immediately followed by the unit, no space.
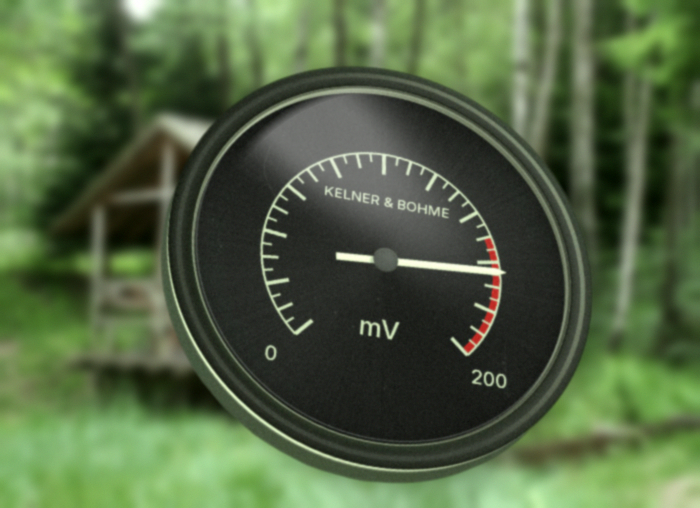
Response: 165mV
